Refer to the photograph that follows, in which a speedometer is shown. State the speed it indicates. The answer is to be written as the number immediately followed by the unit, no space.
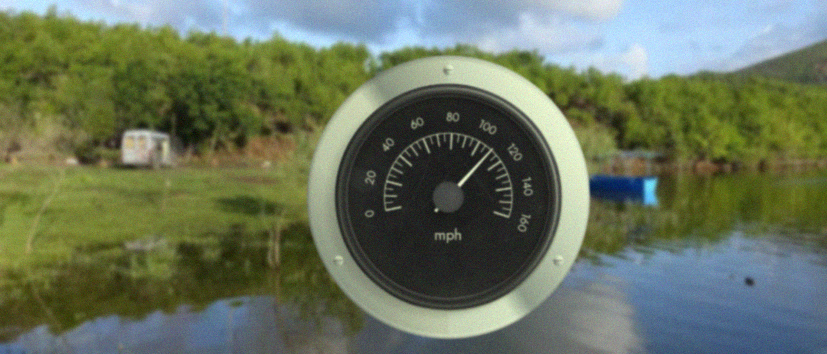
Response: 110mph
